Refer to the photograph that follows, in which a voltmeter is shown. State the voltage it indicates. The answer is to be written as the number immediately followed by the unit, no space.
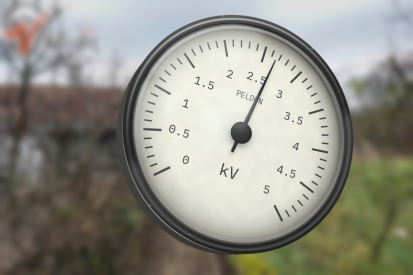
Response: 2.65kV
